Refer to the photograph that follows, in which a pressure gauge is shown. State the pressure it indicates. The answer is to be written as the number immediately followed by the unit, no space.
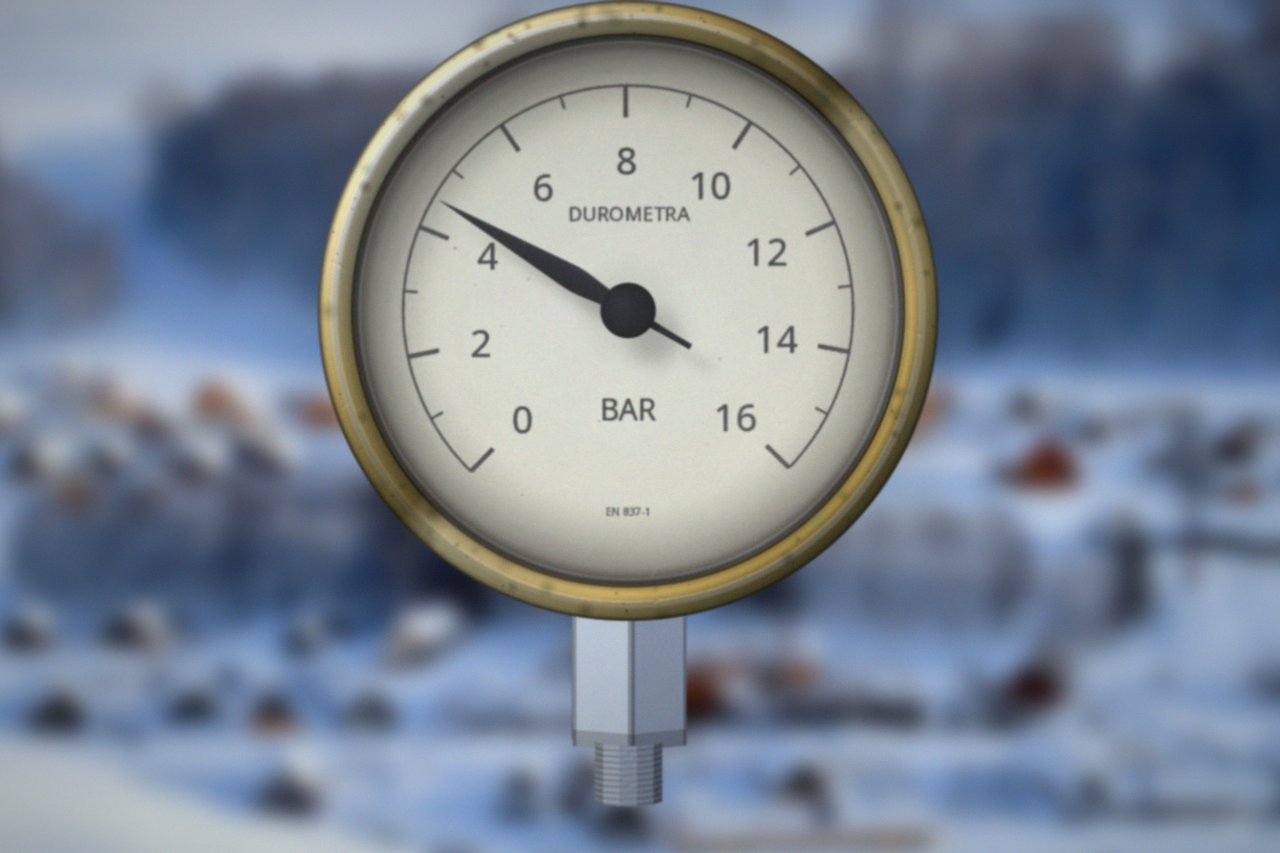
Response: 4.5bar
